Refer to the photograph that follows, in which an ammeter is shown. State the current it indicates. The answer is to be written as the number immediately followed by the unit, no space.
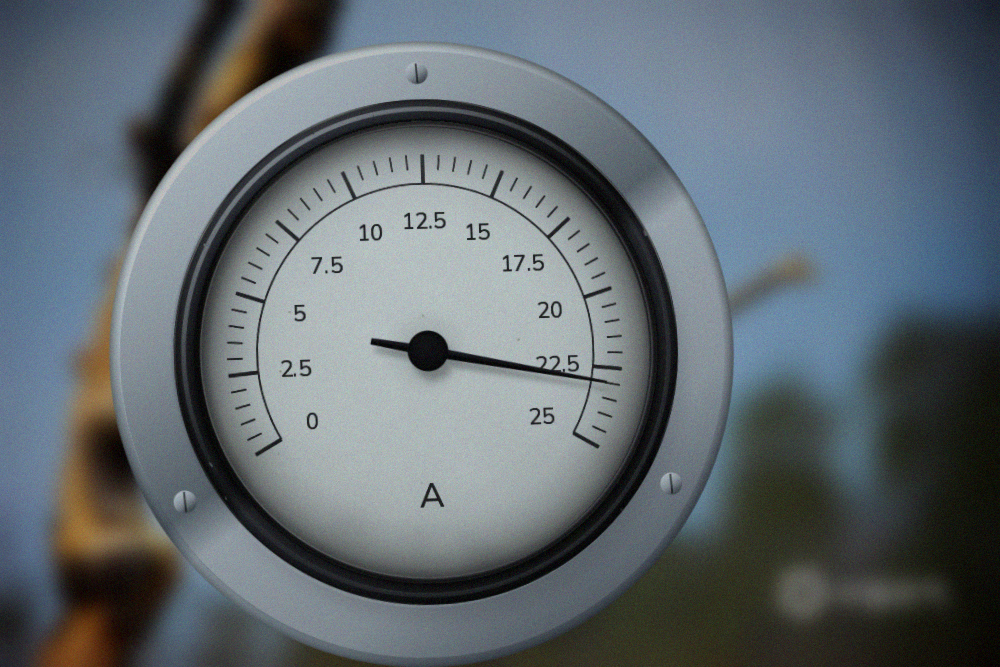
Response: 23A
